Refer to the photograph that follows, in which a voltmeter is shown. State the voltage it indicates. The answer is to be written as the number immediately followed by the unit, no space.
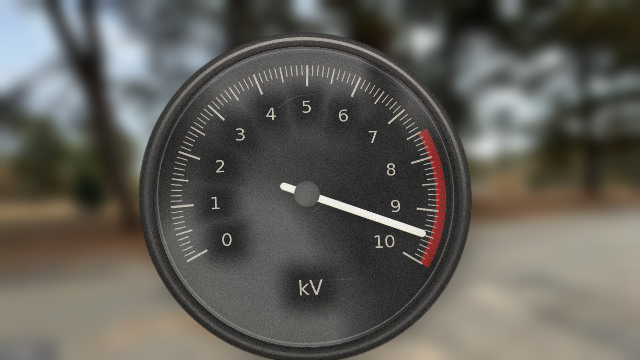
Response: 9.5kV
